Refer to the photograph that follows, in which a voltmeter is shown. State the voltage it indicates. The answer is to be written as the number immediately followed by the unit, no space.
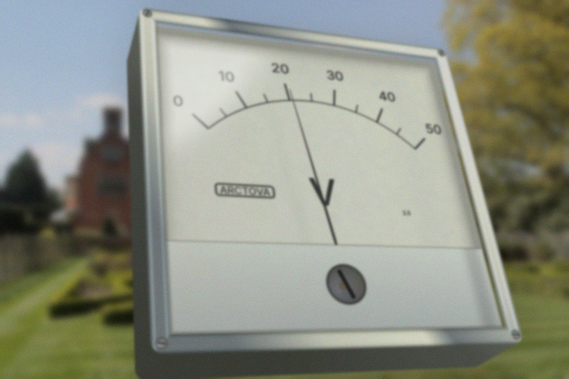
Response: 20V
